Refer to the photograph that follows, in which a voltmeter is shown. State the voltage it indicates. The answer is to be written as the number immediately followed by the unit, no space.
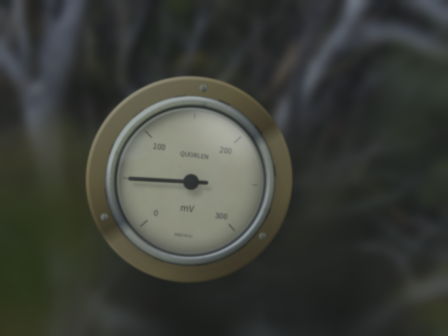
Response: 50mV
